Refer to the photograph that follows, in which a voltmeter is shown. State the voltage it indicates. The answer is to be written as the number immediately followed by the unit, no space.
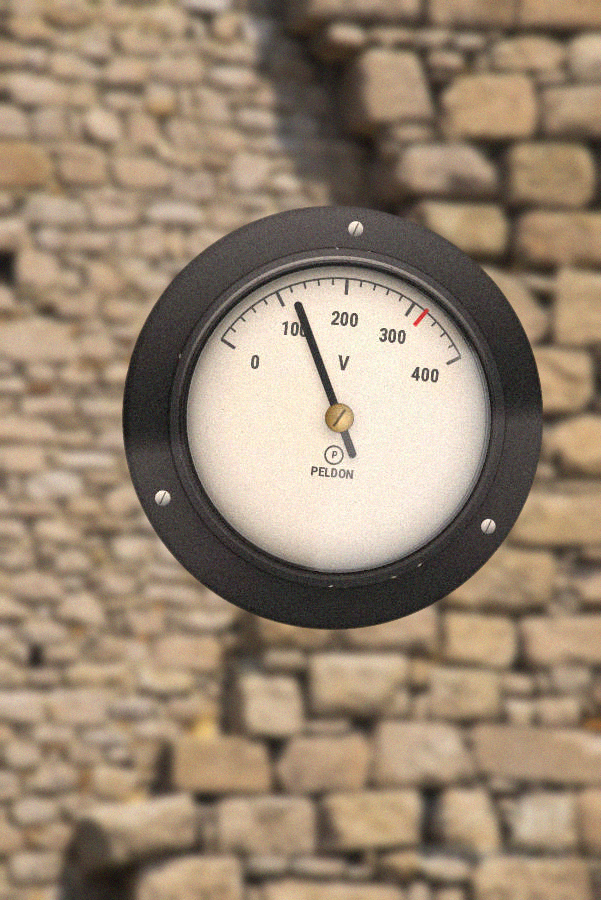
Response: 120V
